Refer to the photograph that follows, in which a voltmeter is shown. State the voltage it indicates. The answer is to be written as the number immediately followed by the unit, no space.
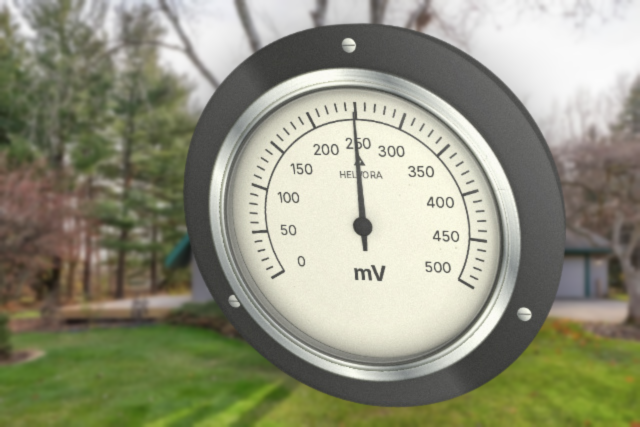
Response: 250mV
